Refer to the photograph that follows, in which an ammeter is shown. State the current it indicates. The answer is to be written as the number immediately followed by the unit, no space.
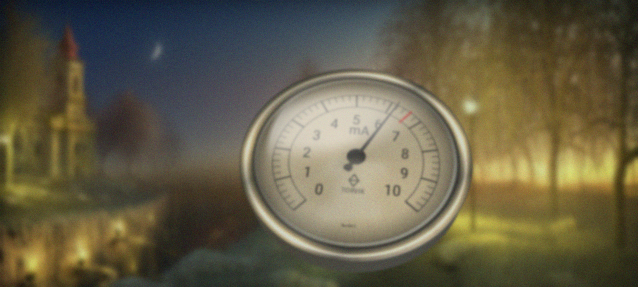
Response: 6.2mA
